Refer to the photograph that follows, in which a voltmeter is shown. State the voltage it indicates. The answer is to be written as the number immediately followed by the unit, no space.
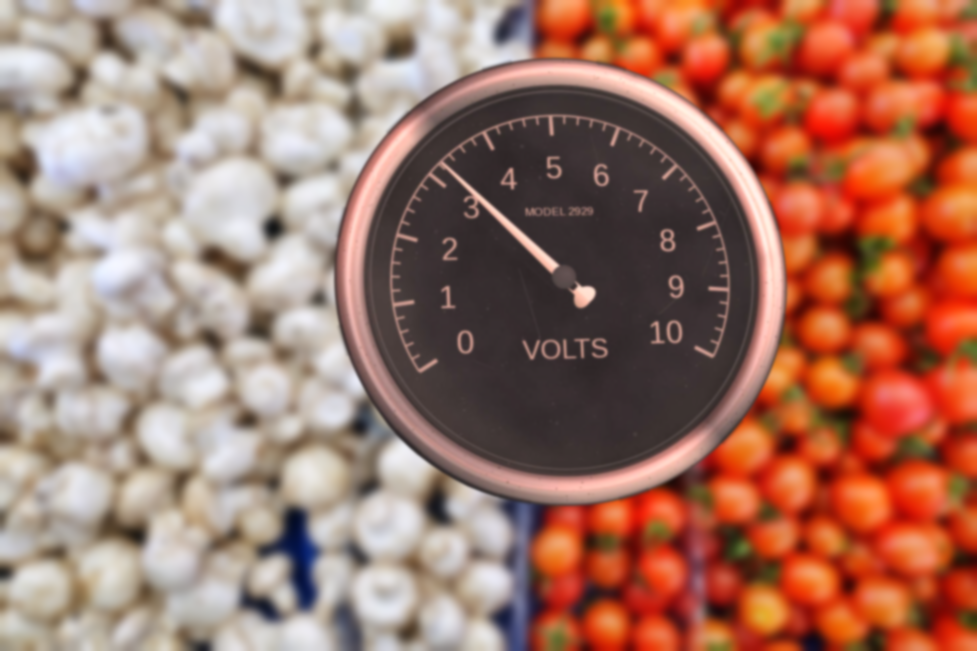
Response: 3.2V
